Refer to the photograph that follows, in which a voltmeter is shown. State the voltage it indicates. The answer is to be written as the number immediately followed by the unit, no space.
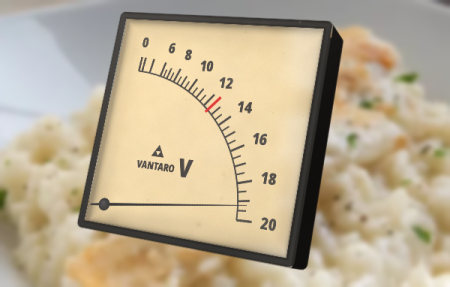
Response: 19.25V
